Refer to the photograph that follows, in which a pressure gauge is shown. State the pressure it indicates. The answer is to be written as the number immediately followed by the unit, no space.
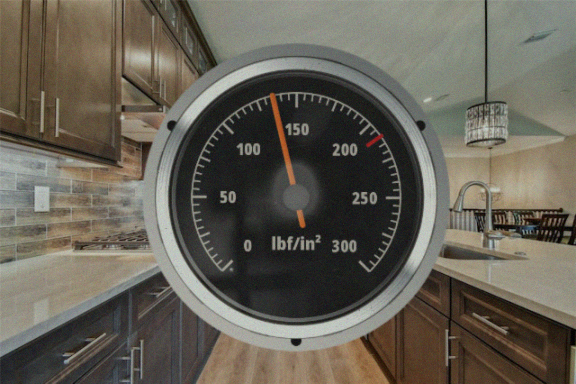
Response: 135psi
